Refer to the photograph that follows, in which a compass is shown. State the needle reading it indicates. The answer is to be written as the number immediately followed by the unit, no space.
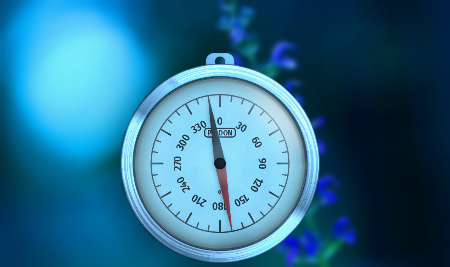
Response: 170°
